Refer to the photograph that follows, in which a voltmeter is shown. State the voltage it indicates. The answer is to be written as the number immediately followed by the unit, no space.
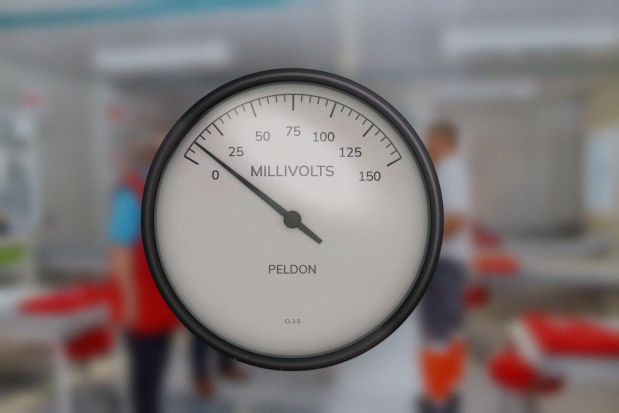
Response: 10mV
